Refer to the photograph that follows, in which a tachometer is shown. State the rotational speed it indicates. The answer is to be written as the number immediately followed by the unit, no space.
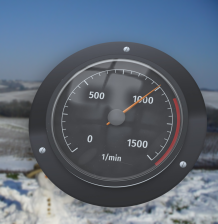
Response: 1000rpm
